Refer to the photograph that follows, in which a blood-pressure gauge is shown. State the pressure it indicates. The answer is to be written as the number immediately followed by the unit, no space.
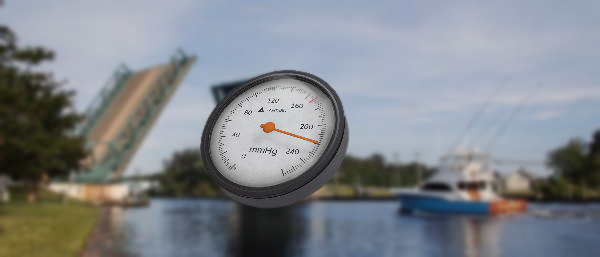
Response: 220mmHg
